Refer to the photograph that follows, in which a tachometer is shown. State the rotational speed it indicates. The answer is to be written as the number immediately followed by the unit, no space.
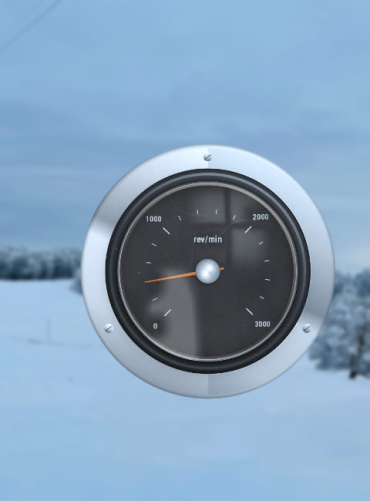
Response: 400rpm
